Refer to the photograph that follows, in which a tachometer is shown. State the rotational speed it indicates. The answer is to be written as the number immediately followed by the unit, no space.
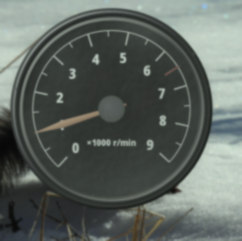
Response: 1000rpm
